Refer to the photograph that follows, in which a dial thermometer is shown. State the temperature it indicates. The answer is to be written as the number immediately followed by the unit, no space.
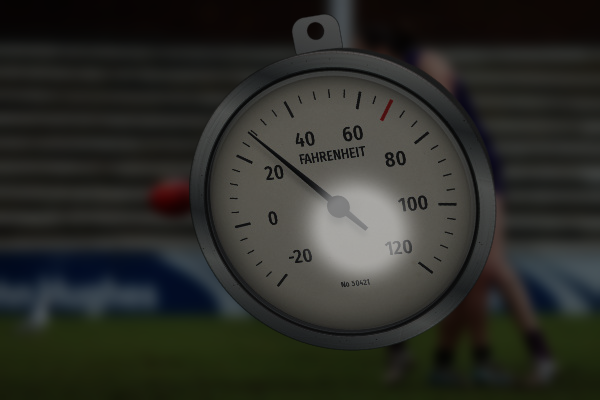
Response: 28°F
